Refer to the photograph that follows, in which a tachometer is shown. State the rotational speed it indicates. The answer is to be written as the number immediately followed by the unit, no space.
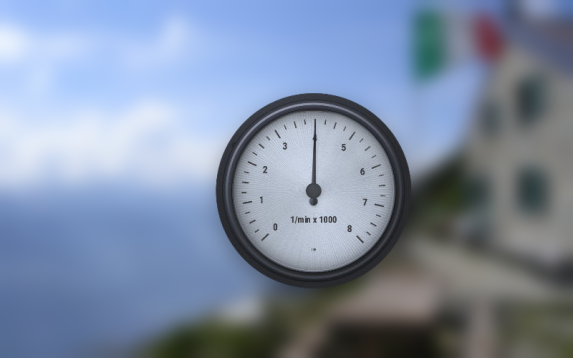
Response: 4000rpm
